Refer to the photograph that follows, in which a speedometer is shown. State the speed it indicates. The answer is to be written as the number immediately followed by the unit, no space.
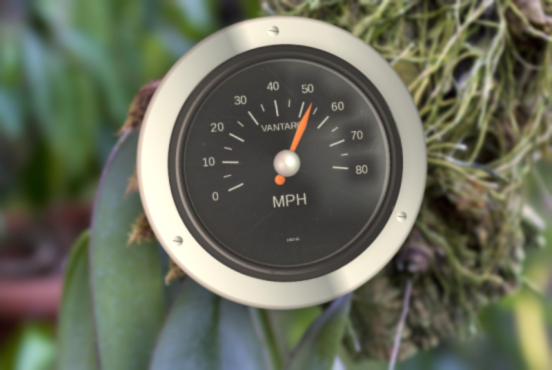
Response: 52.5mph
